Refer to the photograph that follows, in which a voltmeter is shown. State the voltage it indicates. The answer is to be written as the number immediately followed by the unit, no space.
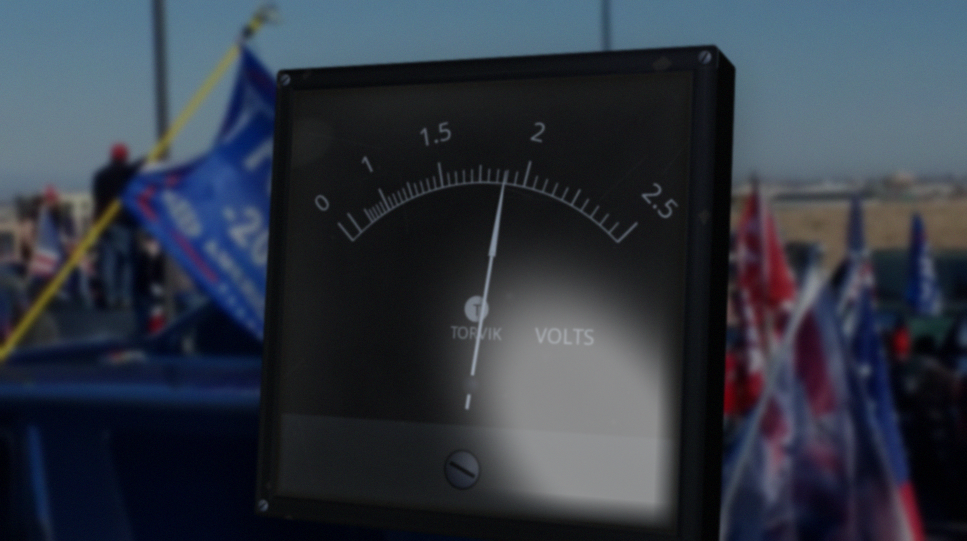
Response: 1.9V
